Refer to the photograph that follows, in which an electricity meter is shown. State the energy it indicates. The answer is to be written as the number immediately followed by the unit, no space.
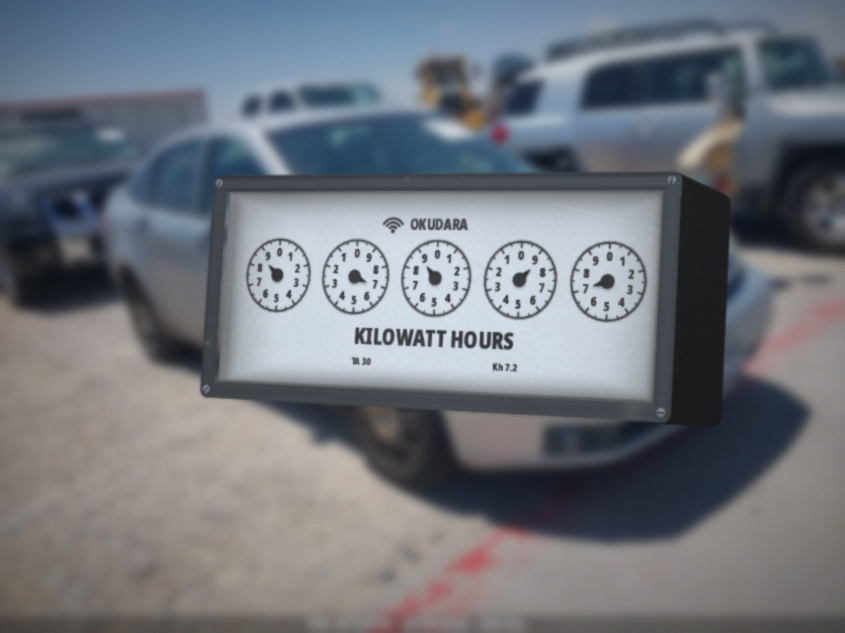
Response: 86887kWh
